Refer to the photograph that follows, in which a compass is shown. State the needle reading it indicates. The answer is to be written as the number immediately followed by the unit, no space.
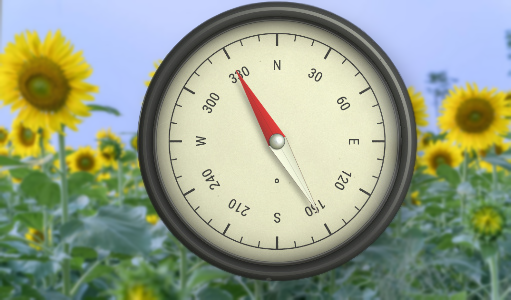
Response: 330°
